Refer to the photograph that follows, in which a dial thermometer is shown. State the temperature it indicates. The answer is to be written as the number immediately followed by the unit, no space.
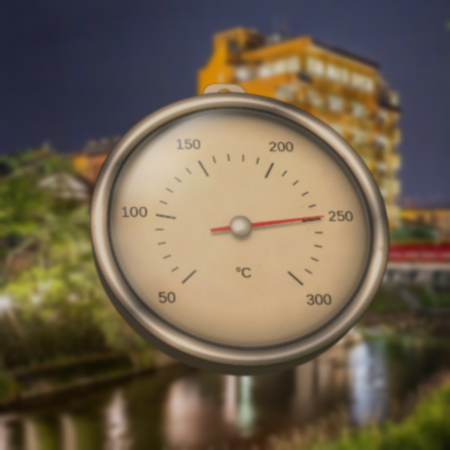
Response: 250°C
